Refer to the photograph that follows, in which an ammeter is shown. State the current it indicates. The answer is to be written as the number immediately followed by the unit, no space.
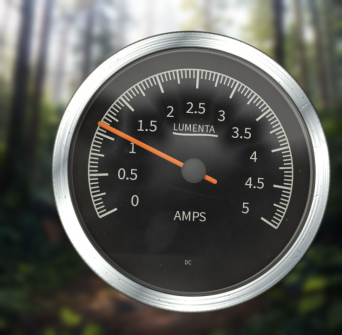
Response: 1.1A
